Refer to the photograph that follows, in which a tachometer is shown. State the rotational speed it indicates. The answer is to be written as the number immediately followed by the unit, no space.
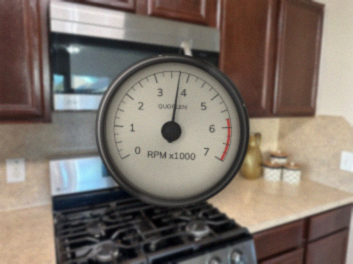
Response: 3750rpm
